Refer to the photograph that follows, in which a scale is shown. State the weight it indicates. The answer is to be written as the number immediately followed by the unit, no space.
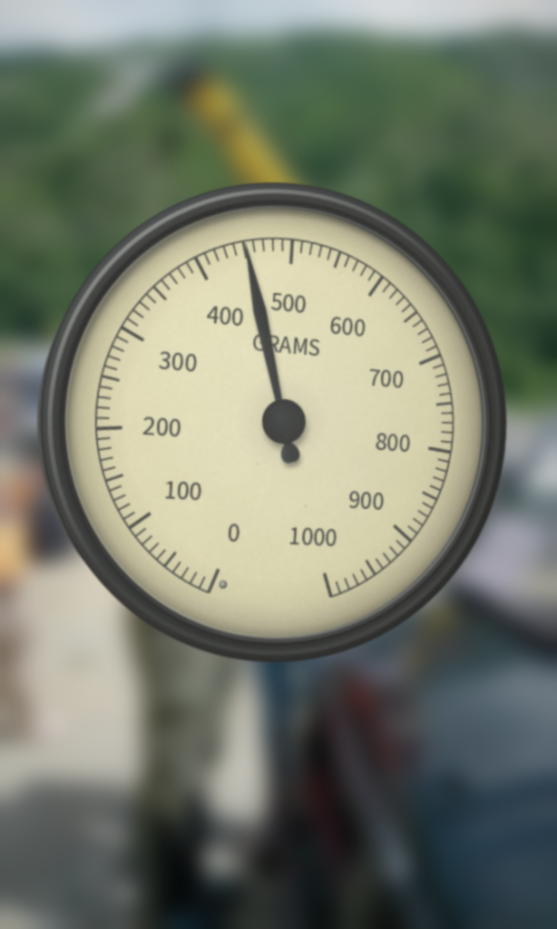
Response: 450g
